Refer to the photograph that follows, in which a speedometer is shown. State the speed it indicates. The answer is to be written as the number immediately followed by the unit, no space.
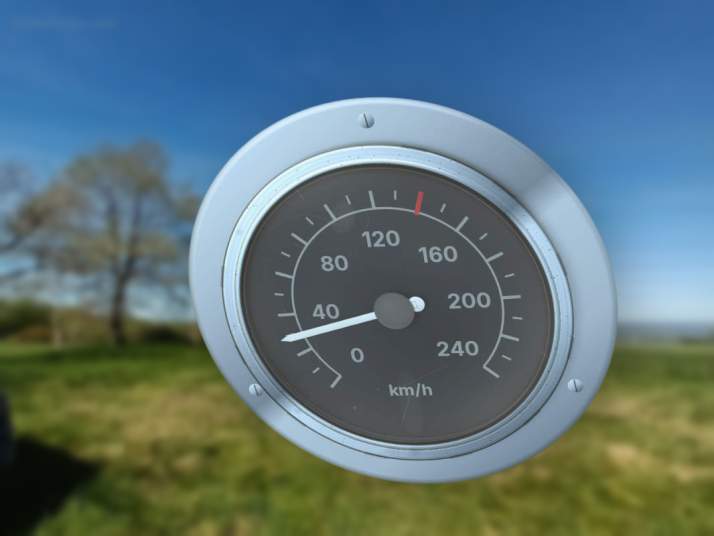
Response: 30km/h
